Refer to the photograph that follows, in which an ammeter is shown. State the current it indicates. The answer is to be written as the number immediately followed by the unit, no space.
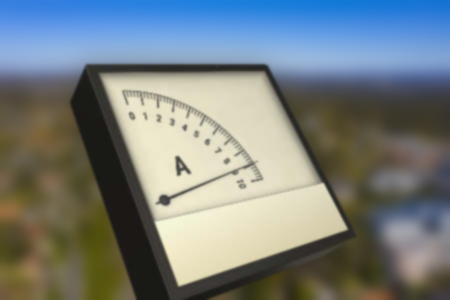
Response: 9A
